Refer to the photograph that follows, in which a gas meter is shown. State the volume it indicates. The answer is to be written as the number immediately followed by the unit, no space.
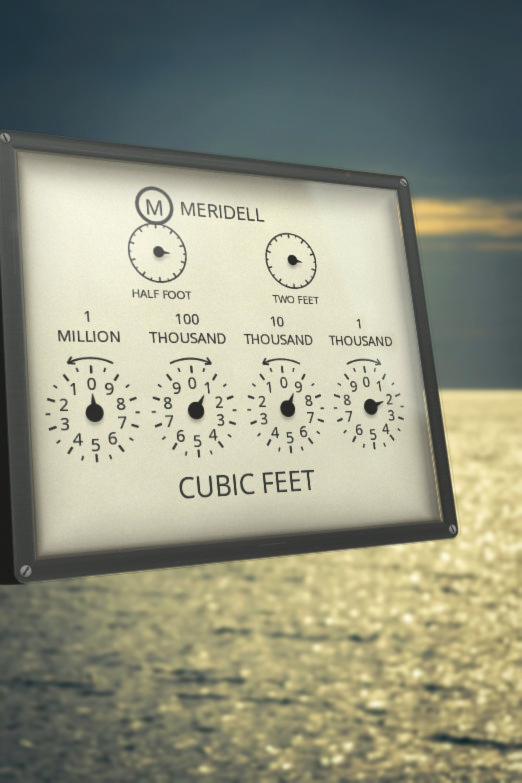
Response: 9200ft³
